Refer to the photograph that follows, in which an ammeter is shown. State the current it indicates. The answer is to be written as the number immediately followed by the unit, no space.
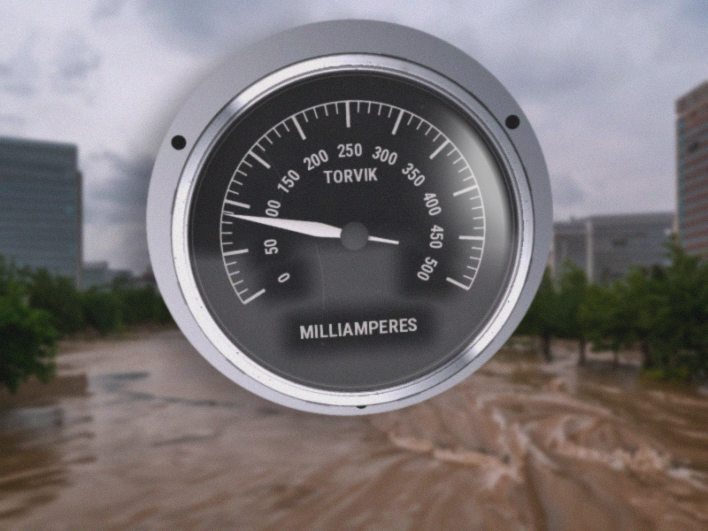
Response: 90mA
